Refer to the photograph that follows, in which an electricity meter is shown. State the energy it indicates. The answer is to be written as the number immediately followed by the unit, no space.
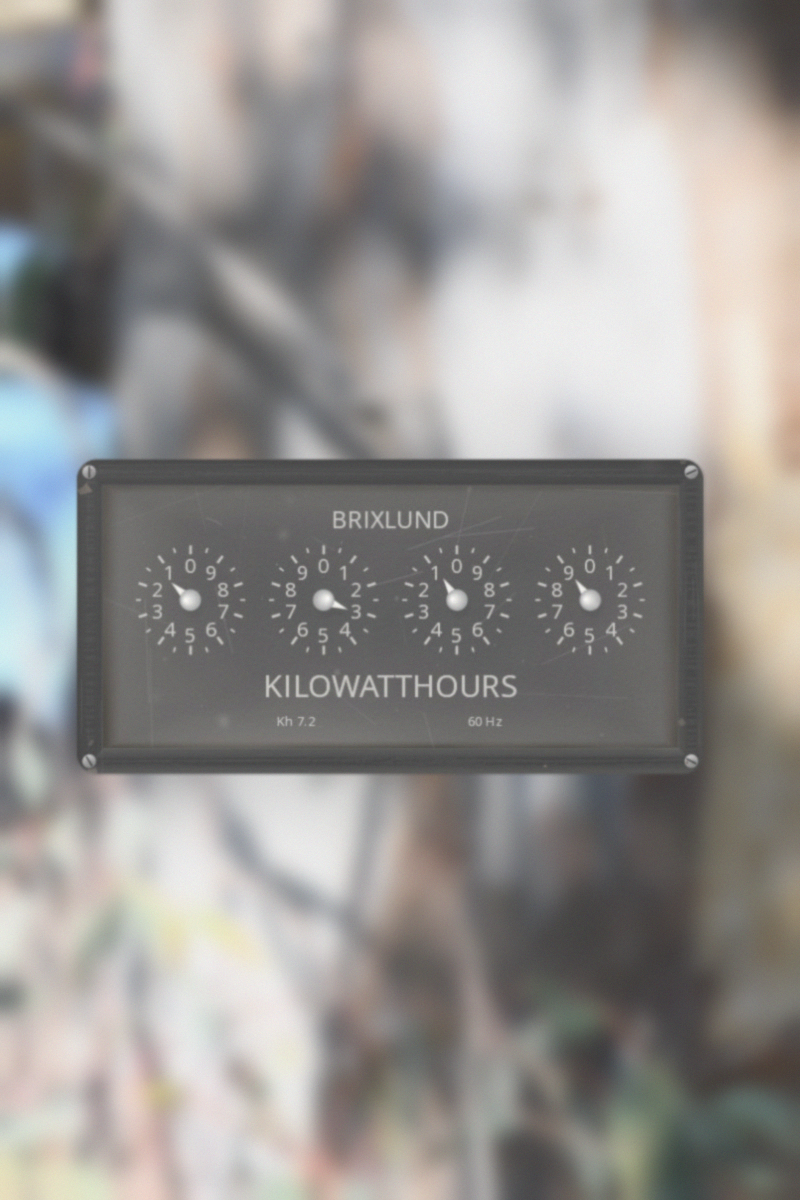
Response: 1309kWh
